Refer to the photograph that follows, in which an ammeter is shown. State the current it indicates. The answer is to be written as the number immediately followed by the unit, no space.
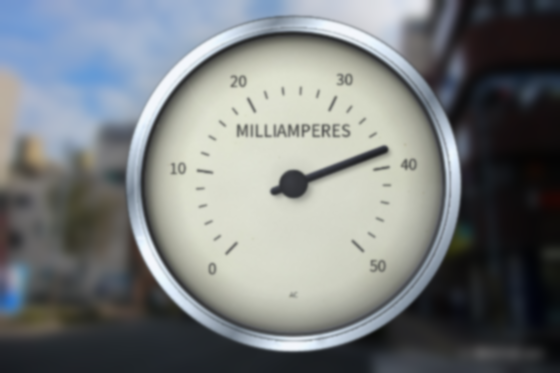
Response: 38mA
